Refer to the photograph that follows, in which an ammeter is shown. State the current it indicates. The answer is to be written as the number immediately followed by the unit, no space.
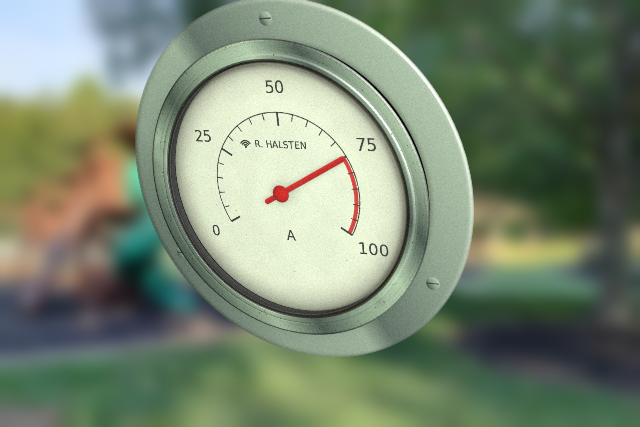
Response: 75A
